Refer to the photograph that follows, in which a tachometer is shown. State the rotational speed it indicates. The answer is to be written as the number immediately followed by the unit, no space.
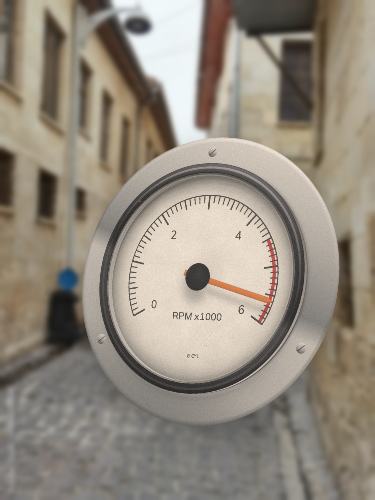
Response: 5600rpm
